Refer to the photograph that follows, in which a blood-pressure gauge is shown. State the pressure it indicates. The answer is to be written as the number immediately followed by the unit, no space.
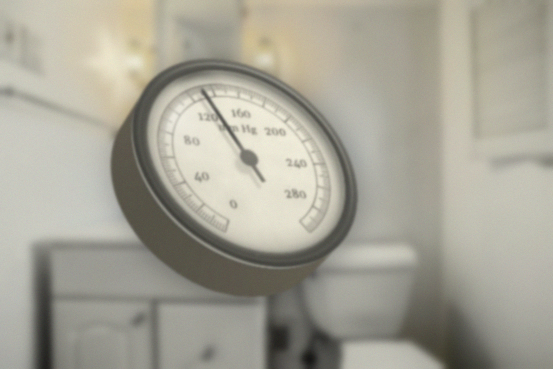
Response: 130mmHg
